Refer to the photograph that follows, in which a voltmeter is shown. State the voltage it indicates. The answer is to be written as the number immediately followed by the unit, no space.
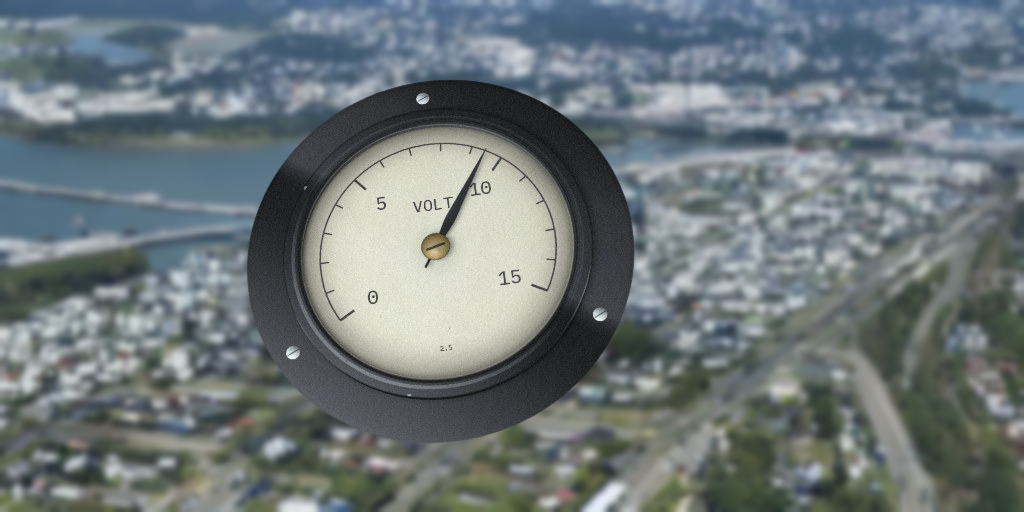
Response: 9.5V
